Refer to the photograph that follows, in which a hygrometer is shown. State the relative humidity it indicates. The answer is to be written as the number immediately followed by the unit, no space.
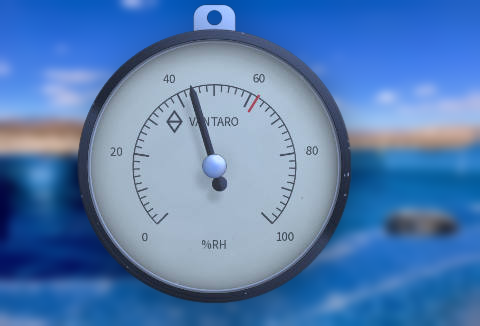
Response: 44%
